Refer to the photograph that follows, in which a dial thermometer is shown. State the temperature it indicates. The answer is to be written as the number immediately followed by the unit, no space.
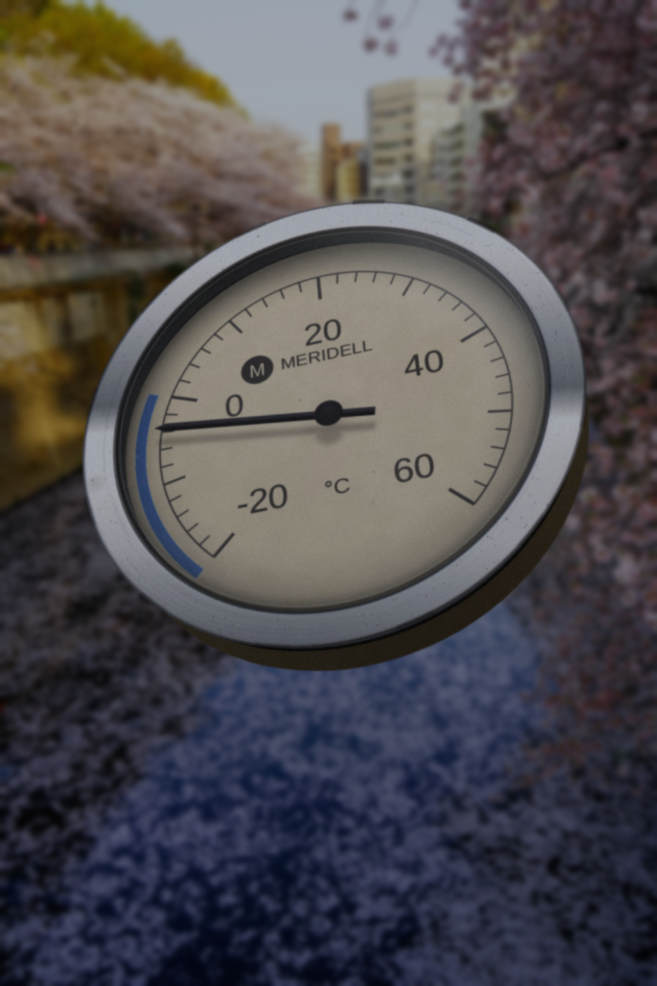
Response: -4°C
